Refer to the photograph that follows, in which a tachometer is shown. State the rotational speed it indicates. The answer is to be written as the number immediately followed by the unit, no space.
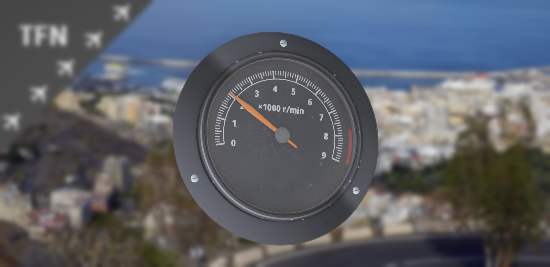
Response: 2000rpm
